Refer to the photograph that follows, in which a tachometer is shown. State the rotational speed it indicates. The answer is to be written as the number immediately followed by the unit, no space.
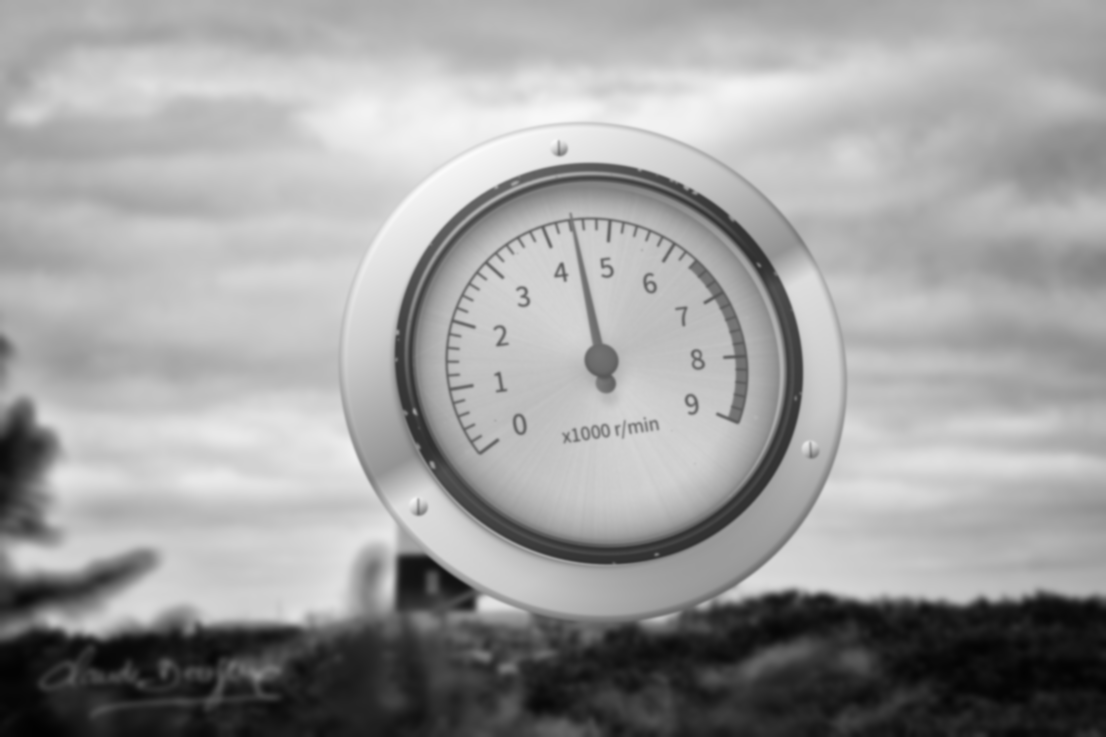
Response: 4400rpm
